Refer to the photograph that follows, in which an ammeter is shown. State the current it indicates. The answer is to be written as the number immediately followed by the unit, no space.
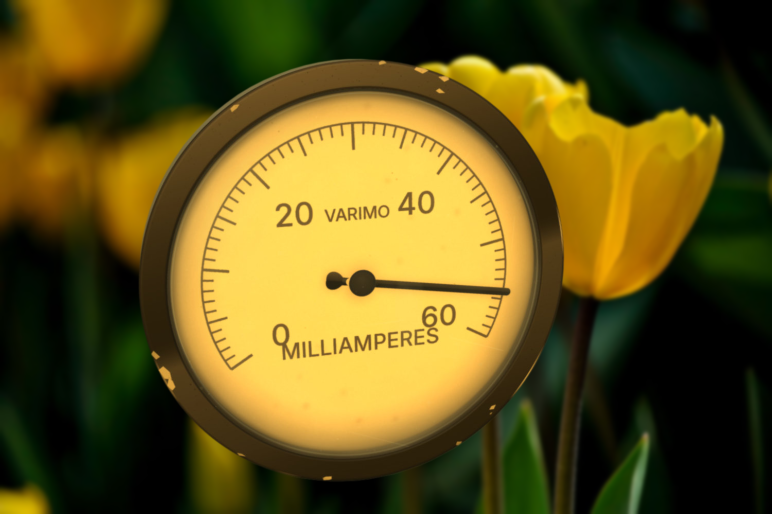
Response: 55mA
